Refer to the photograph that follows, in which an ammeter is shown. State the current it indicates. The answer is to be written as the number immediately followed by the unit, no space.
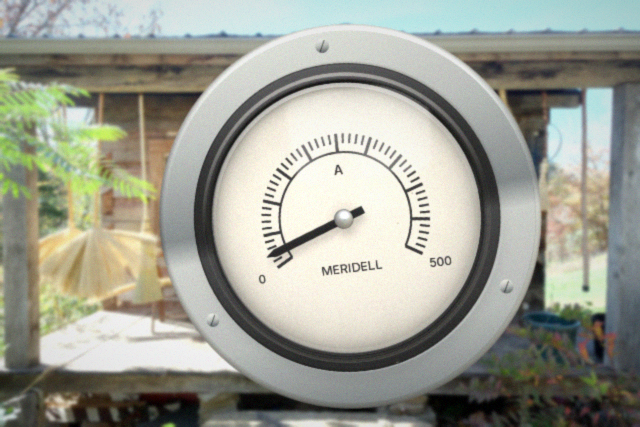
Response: 20A
